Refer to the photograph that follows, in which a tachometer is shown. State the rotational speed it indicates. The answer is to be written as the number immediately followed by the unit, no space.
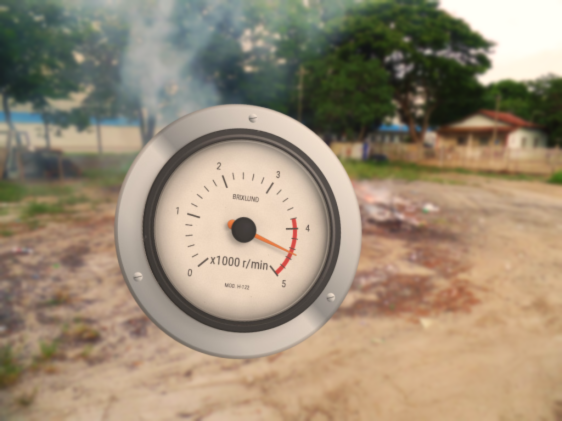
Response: 4500rpm
